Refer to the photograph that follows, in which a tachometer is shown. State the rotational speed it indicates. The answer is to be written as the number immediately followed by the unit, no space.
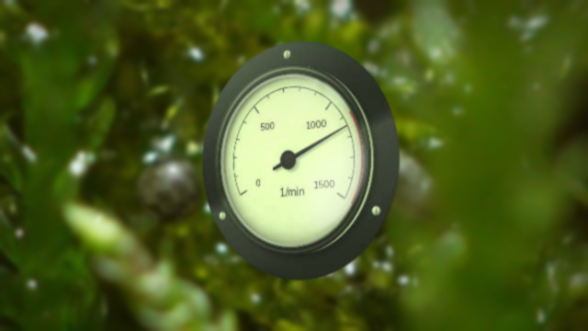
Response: 1150rpm
